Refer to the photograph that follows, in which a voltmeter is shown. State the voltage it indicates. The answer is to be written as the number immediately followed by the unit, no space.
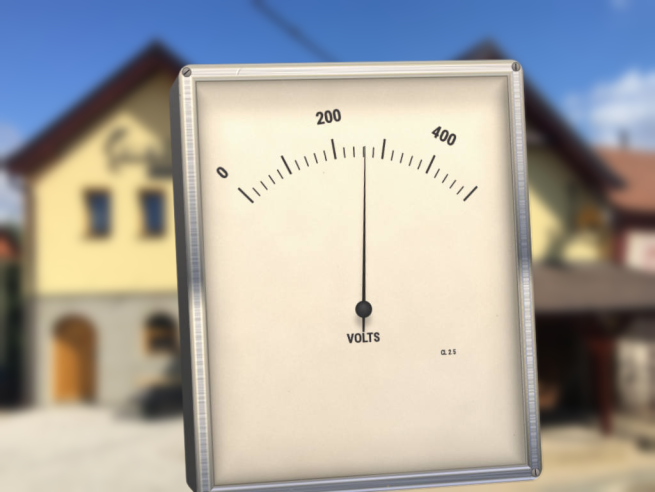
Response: 260V
